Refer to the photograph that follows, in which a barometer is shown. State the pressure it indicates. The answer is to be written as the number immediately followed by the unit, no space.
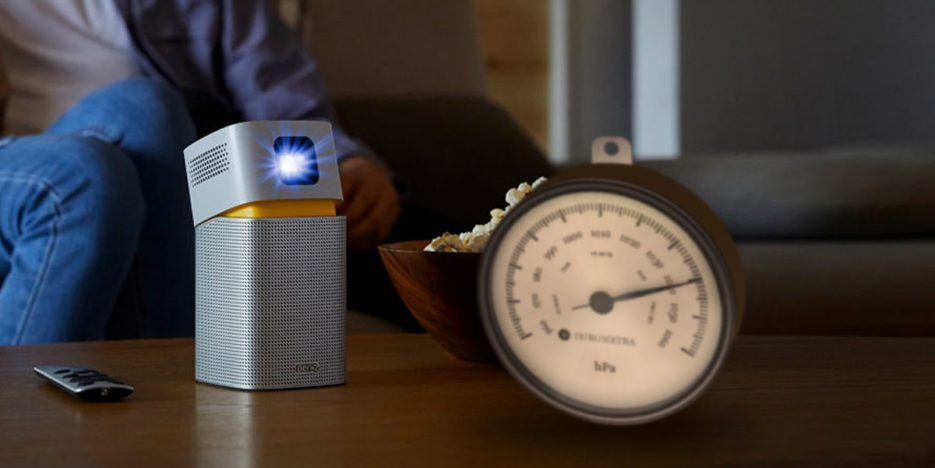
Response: 1040hPa
